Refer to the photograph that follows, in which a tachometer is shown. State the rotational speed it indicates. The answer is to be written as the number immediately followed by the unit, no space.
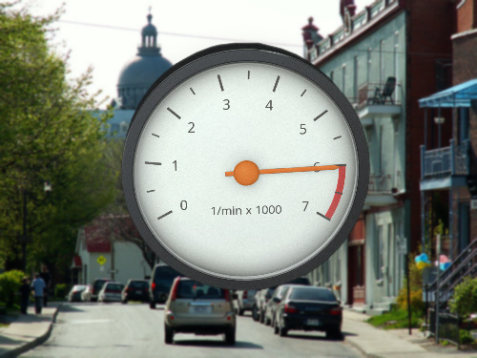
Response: 6000rpm
